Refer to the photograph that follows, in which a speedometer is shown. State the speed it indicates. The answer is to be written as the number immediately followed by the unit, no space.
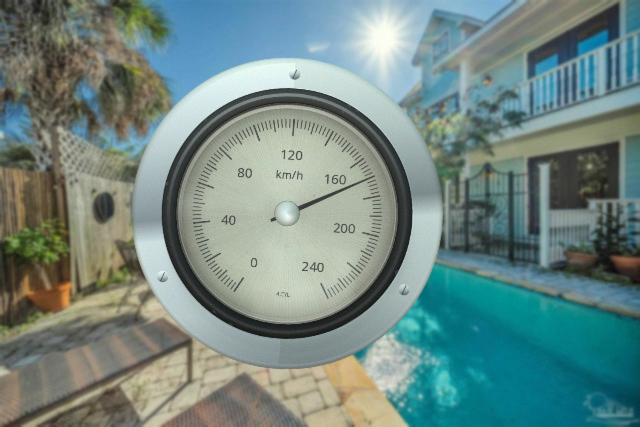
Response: 170km/h
